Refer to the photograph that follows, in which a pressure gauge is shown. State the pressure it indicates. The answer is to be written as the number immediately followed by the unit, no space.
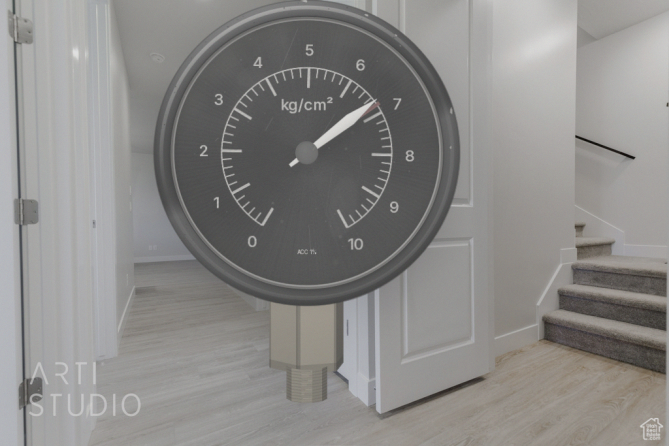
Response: 6.7kg/cm²
